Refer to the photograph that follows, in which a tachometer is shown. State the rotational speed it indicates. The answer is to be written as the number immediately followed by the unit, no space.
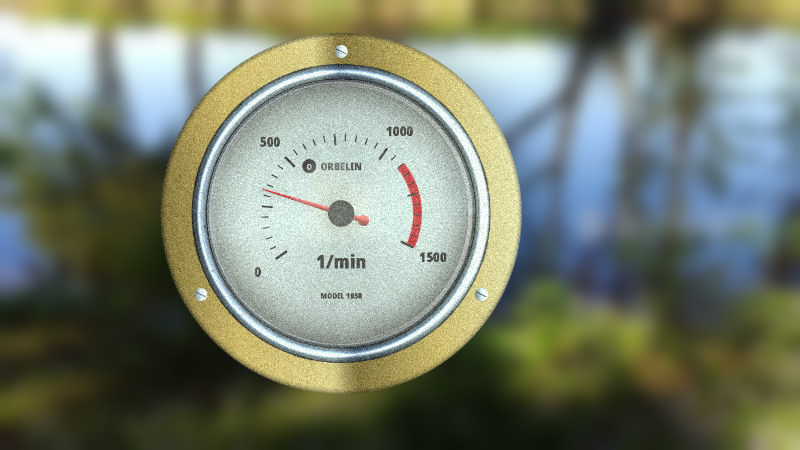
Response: 325rpm
